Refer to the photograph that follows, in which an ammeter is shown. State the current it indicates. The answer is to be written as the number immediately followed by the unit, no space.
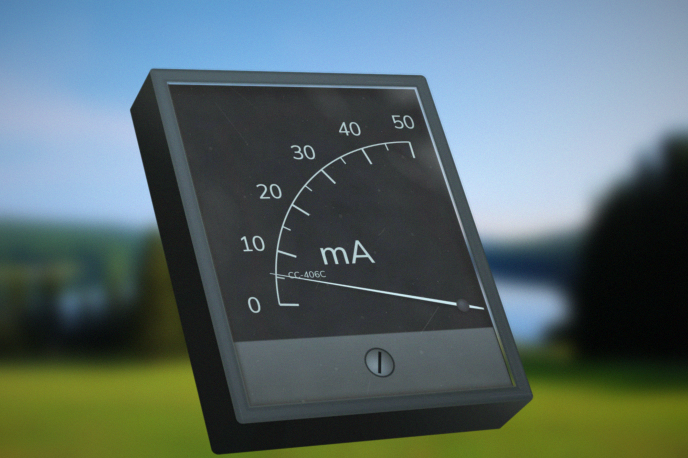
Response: 5mA
